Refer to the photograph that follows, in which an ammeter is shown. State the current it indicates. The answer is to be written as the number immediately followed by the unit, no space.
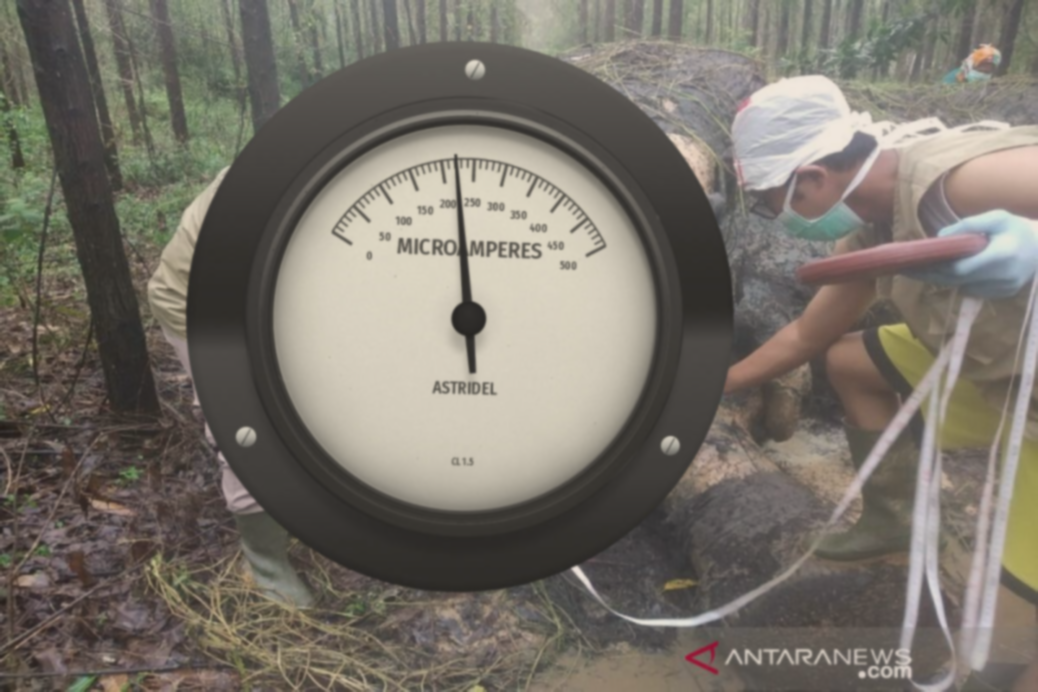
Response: 220µA
